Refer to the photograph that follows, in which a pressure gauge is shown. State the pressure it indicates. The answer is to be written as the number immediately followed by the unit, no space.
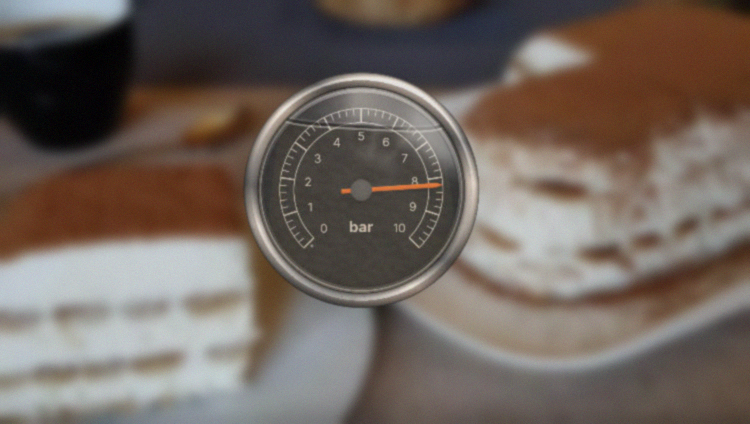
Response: 8.2bar
